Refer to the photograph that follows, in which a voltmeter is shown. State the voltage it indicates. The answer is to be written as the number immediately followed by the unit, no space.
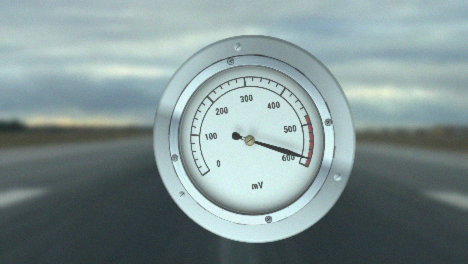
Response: 580mV
